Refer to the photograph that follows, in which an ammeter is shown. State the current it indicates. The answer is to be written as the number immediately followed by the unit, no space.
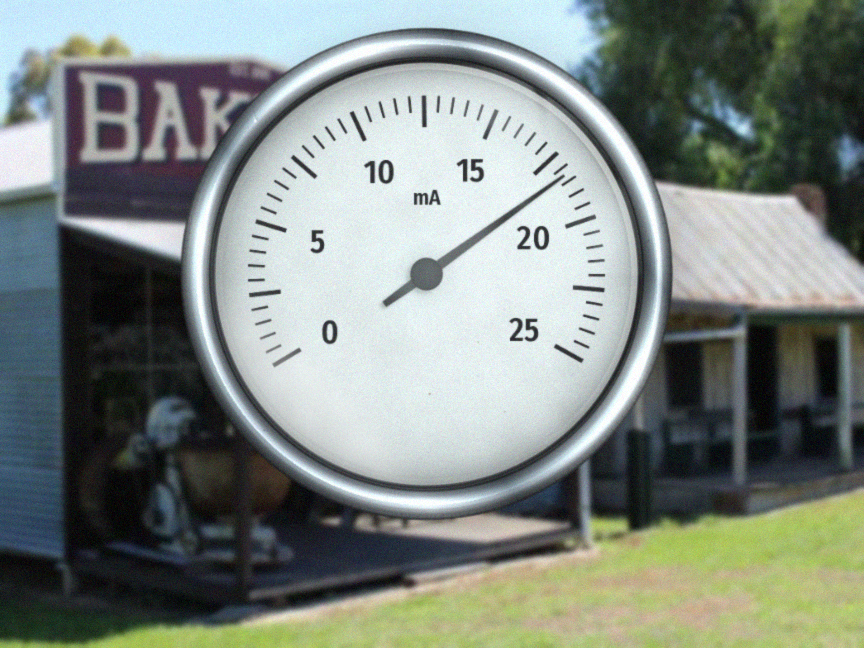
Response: 18.25mA
